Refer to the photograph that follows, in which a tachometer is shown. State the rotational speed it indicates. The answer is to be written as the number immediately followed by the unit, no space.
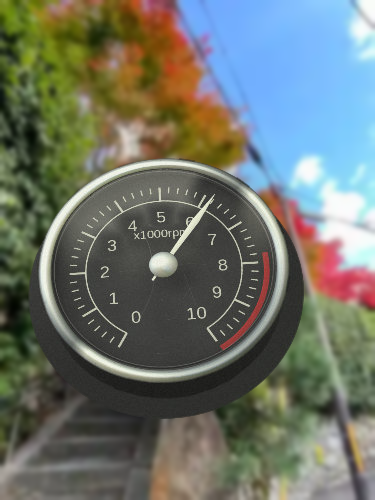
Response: 6200rpm
